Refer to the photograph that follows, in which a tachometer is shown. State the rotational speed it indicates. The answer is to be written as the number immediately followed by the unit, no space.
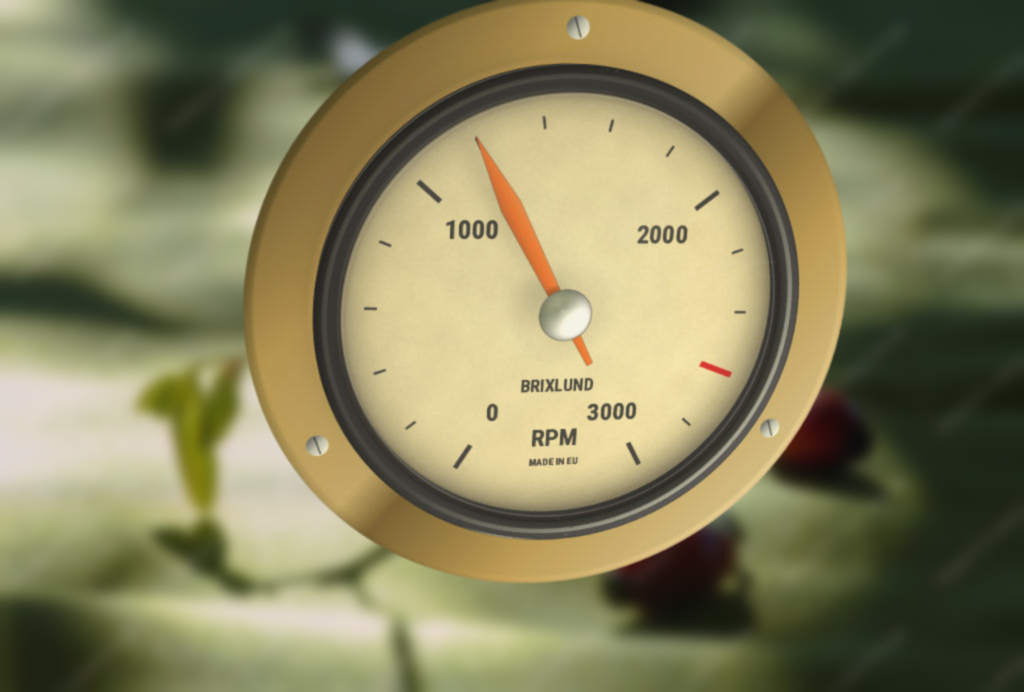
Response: 1200rpm
